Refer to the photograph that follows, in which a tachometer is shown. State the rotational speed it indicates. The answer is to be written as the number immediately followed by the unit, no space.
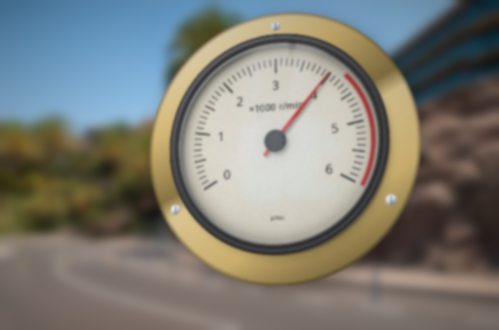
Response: 4000rpm
